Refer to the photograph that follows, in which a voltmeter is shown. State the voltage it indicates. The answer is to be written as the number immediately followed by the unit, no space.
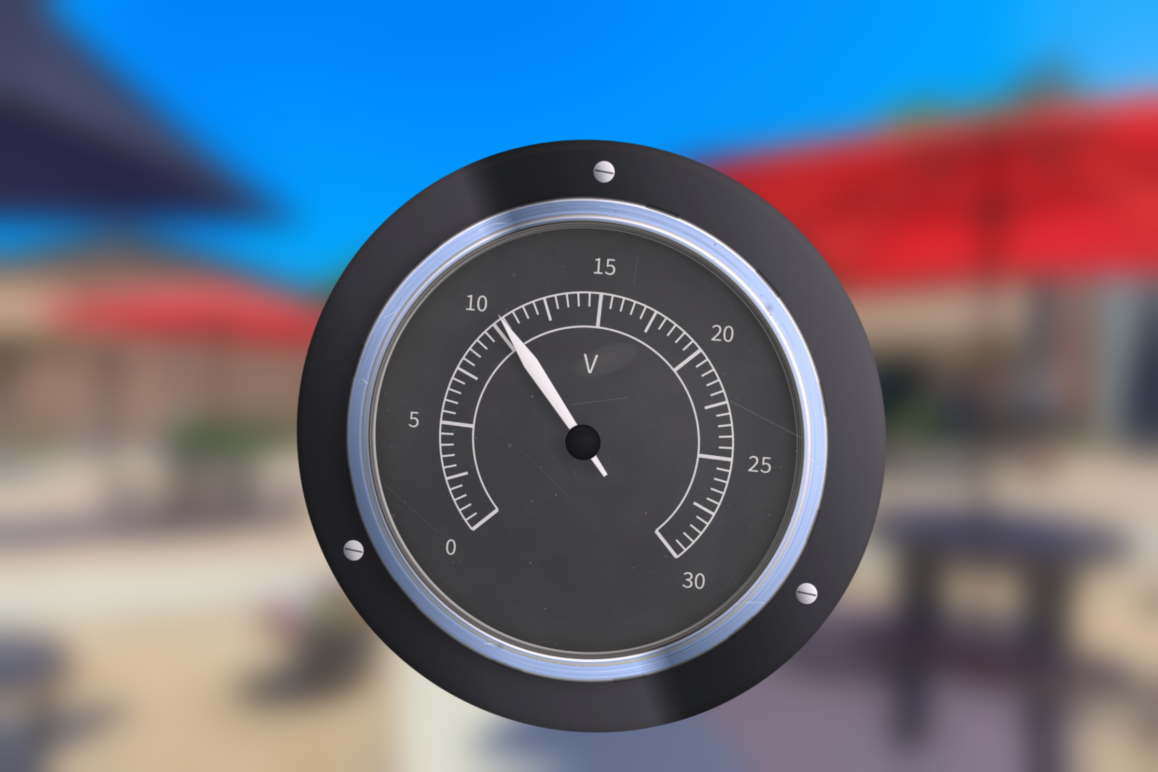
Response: 10.5V
